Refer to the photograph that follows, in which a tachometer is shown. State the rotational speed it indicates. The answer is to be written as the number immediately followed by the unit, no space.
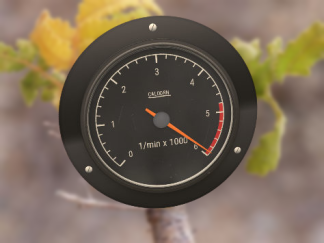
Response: 5900rpm
